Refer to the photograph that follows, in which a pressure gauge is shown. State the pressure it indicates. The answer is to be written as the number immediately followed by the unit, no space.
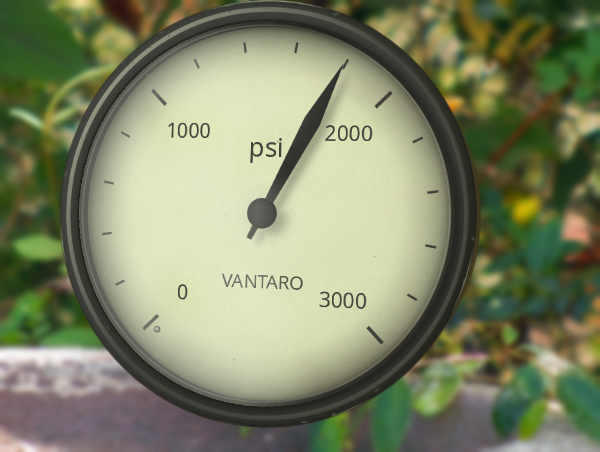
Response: 1800psi
